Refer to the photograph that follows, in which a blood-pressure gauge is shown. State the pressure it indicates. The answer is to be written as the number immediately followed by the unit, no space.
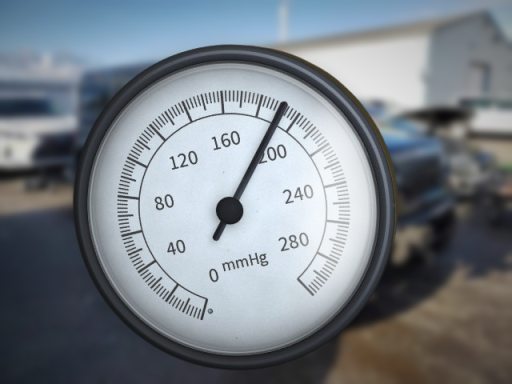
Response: 192mmHg
